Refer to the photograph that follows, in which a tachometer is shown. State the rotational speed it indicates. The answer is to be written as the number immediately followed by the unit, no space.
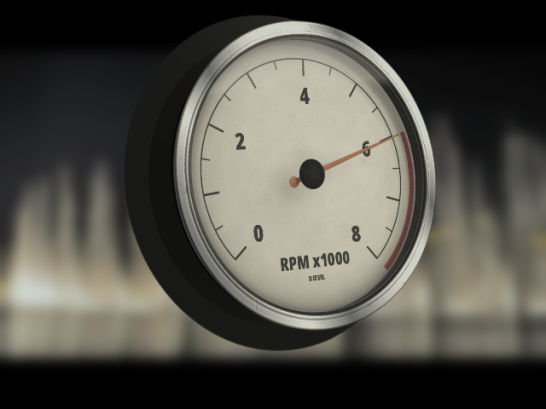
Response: 6000rpm
